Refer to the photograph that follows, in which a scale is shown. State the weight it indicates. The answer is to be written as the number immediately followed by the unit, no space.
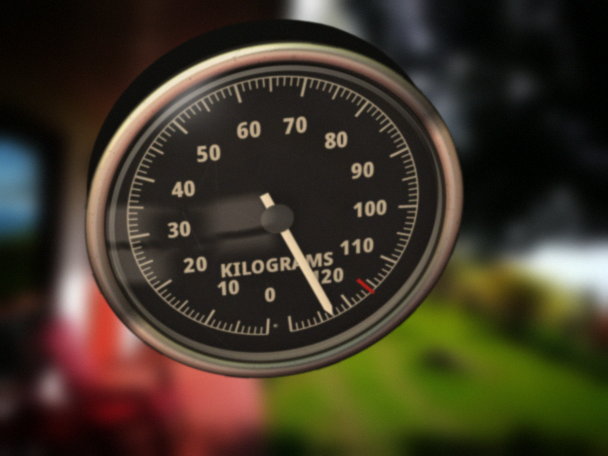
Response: 123kg
